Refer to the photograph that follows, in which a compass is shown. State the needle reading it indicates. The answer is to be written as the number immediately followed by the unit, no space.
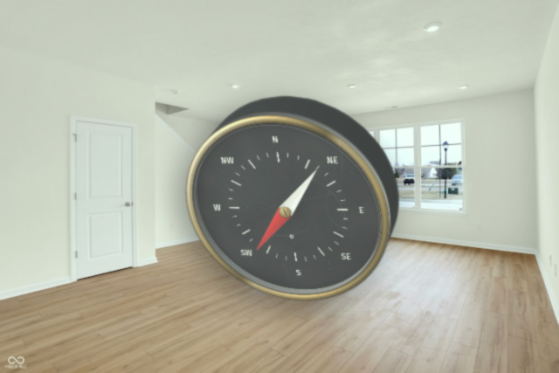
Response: 220°
